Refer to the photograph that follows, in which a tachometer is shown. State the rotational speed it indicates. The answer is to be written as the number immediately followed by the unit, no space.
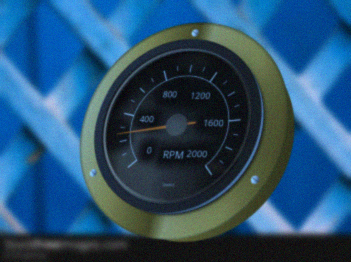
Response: 250rpm
